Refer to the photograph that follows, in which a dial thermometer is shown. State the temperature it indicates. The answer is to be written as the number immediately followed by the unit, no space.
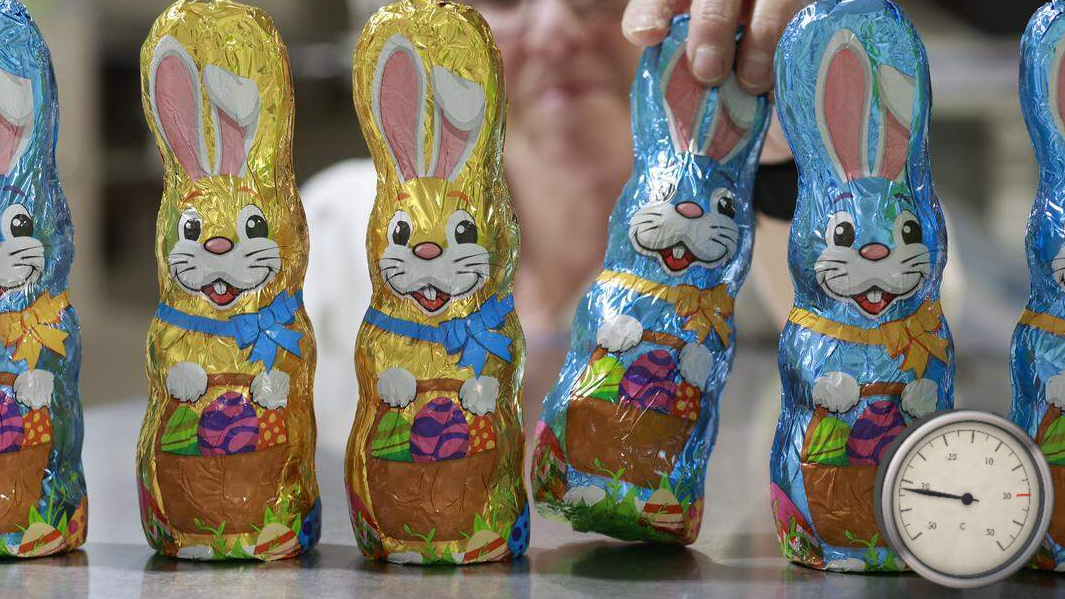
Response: -32.5°C
